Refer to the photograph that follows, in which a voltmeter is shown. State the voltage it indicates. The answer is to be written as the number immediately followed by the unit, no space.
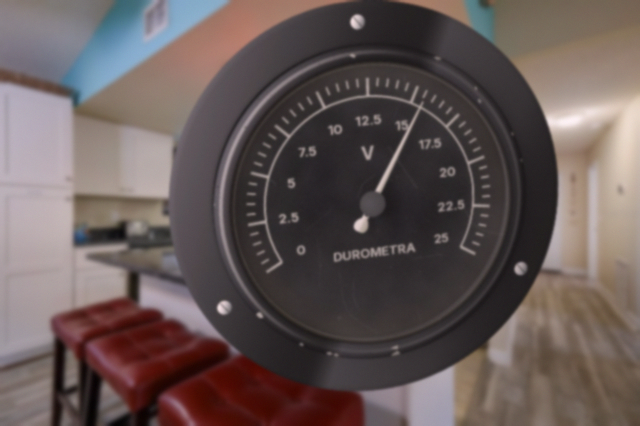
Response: 15.5V
